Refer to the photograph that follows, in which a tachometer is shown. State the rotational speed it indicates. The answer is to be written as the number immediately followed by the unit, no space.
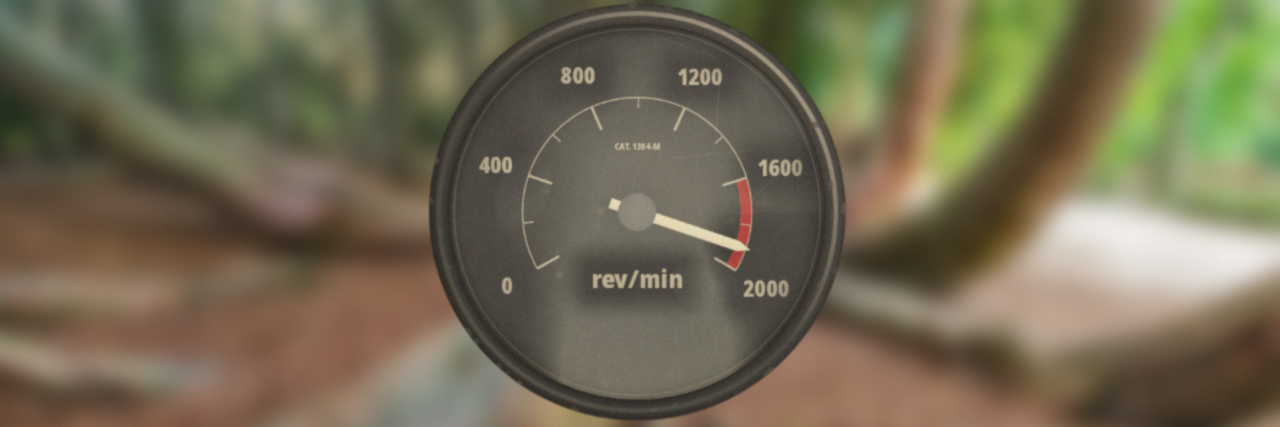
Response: 1900rpm
